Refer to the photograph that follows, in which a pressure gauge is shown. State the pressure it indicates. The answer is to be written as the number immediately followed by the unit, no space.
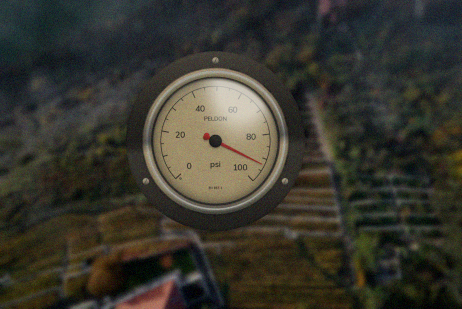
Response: 92.5psi
